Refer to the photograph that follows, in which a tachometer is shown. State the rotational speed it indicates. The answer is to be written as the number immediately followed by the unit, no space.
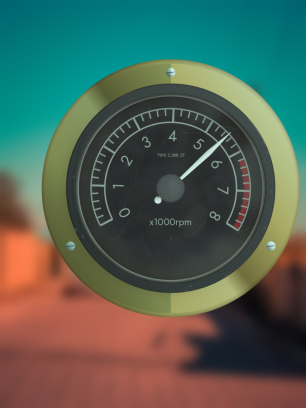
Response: 5500rpm
